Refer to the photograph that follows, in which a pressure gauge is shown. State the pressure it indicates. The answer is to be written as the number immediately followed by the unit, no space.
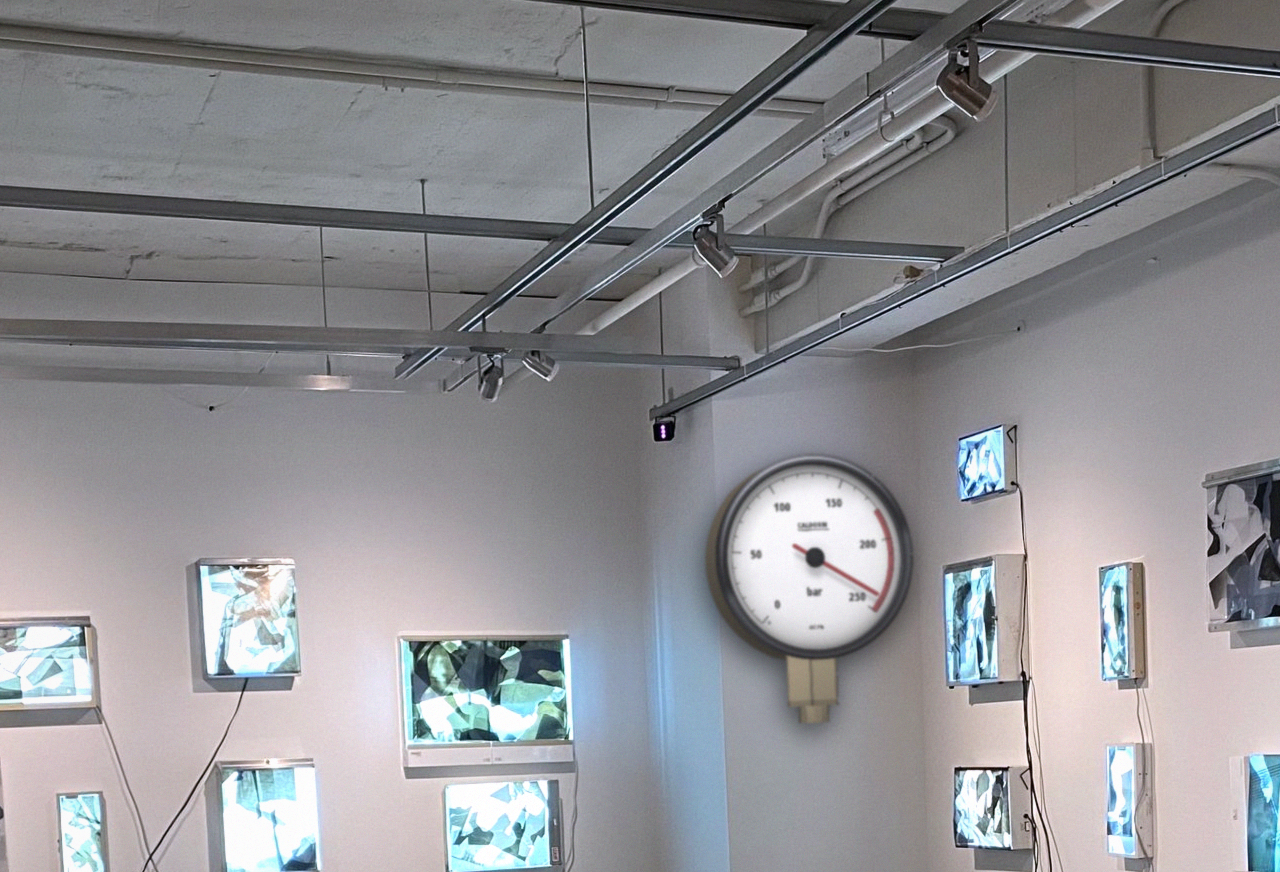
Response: 240bar
